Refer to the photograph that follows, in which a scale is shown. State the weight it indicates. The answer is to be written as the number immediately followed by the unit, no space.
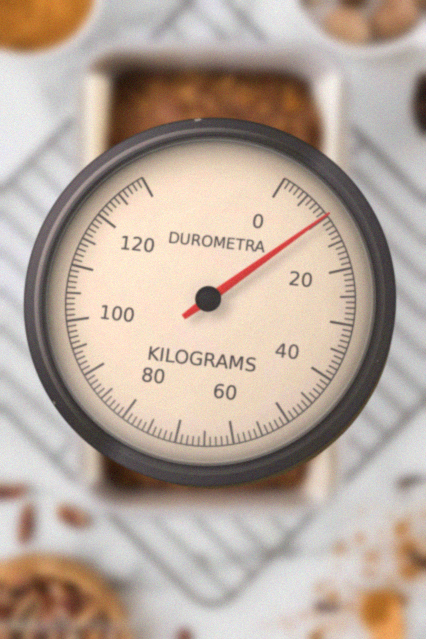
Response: 10kg
